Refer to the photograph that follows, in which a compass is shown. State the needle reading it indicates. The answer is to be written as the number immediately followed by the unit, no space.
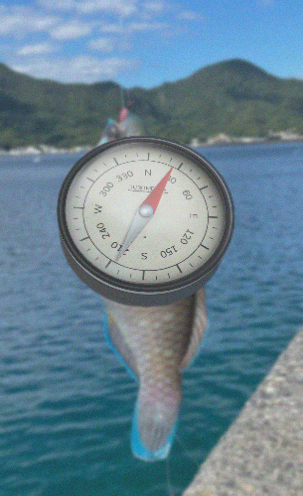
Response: 25°
